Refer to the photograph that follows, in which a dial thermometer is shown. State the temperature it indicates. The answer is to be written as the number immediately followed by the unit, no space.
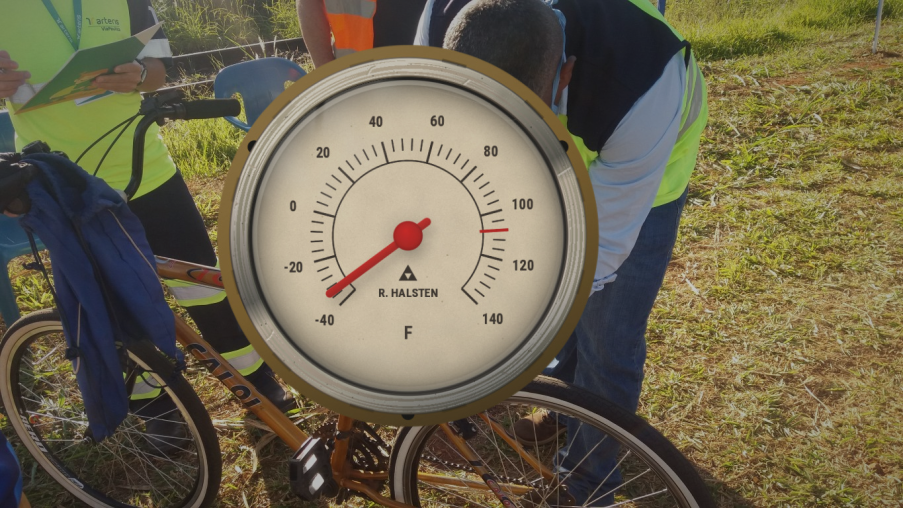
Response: -34°F
